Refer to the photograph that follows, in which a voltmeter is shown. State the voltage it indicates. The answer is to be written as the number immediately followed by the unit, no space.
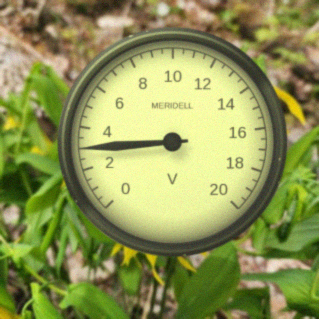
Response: 3V
